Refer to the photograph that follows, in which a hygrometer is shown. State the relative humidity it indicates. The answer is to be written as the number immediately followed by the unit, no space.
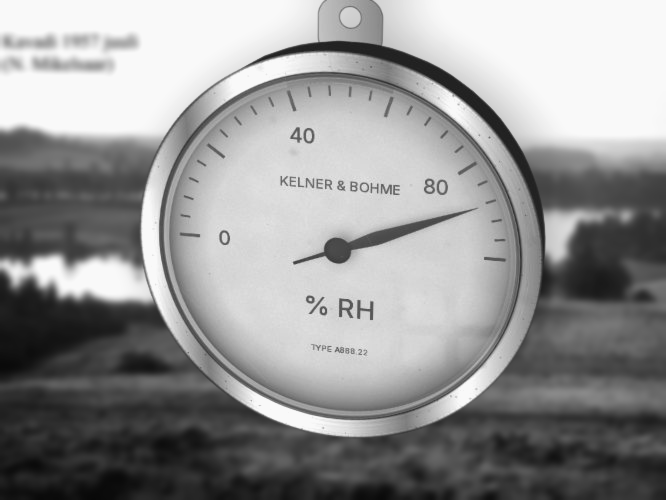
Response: 88%
